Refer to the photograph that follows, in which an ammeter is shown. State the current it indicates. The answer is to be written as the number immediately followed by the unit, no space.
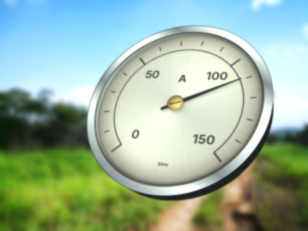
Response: 110A
